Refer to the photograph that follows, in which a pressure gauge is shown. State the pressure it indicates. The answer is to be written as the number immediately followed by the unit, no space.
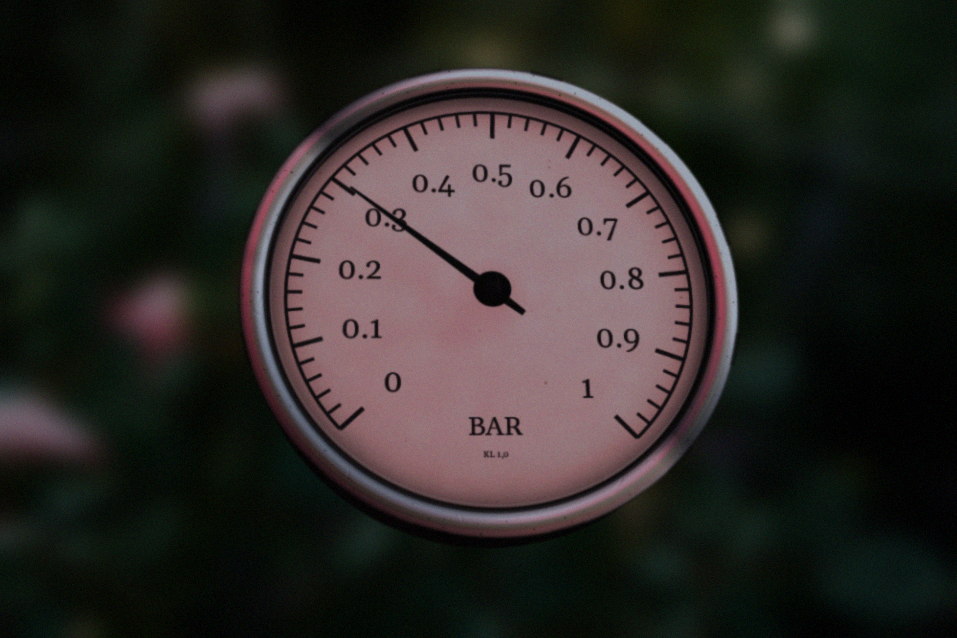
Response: 0.3bar
